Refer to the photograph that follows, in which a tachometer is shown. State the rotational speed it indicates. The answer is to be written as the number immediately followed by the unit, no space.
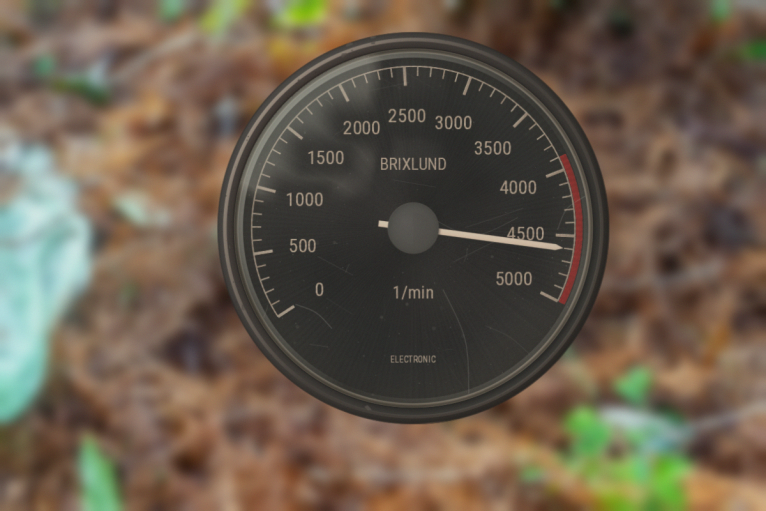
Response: 4600rpm
